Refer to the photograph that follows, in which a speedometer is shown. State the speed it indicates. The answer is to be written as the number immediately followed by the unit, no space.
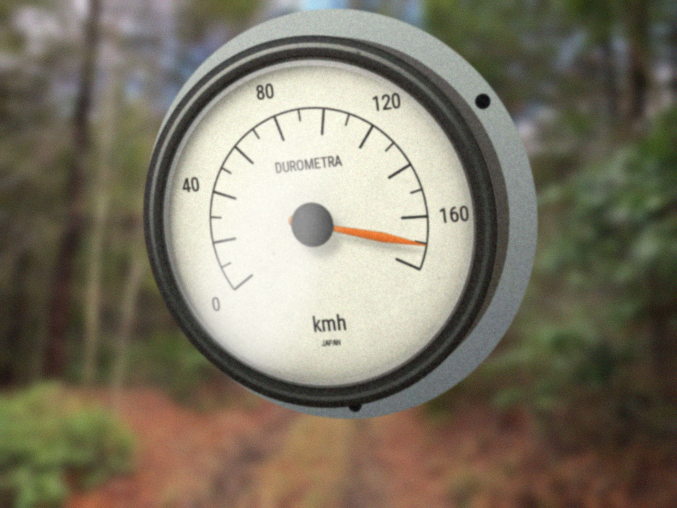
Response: 170km/h
